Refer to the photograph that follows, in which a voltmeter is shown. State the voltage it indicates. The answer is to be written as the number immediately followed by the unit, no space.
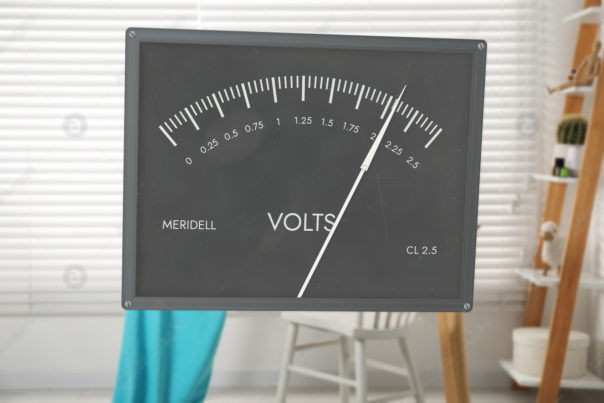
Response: 2.05V
